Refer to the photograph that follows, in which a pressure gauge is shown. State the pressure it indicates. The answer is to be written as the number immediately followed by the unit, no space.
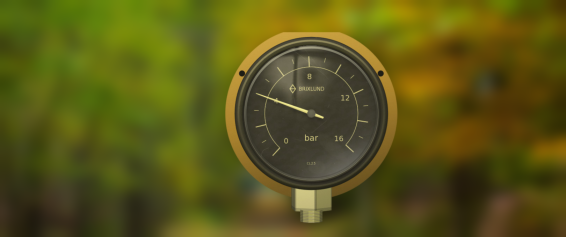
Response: 4bar
